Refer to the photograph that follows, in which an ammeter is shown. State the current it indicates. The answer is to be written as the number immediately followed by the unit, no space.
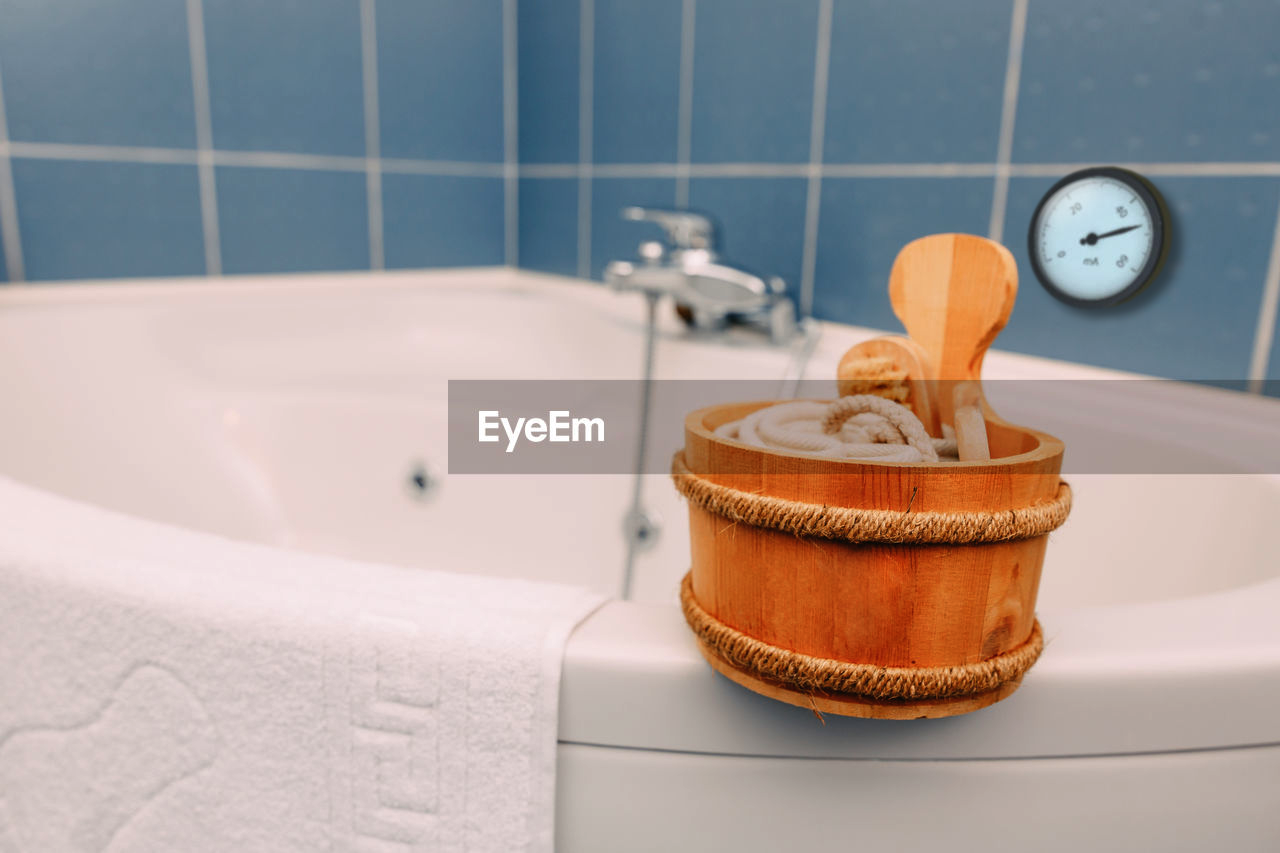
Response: 47.5mA
